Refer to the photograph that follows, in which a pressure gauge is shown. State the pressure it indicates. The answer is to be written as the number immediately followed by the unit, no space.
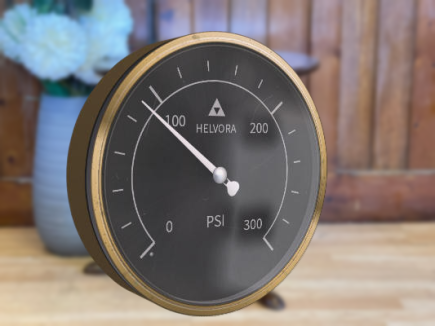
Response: 90psi
